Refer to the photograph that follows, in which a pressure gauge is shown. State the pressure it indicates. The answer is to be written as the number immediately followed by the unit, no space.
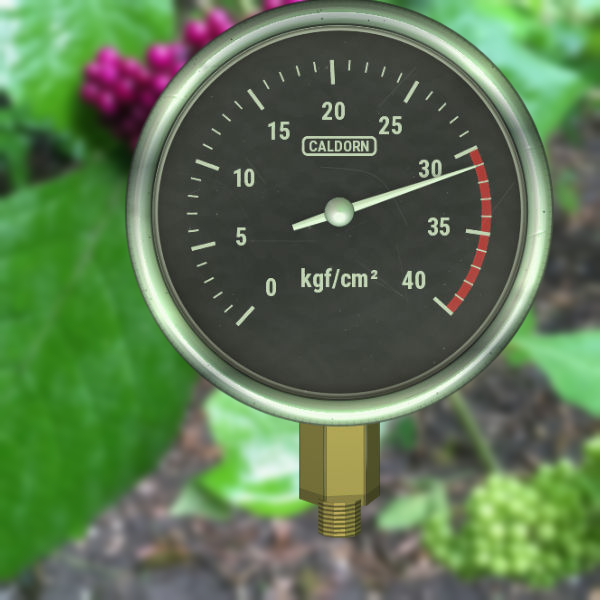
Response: 31kg/cm²
